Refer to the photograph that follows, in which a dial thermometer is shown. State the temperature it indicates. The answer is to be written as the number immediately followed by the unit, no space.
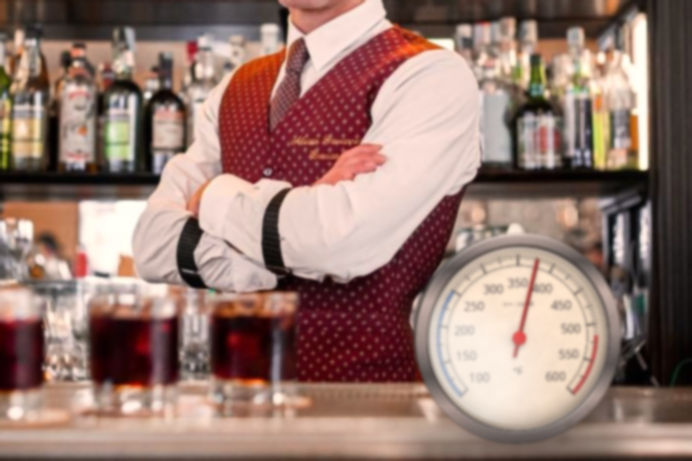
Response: 375°F
